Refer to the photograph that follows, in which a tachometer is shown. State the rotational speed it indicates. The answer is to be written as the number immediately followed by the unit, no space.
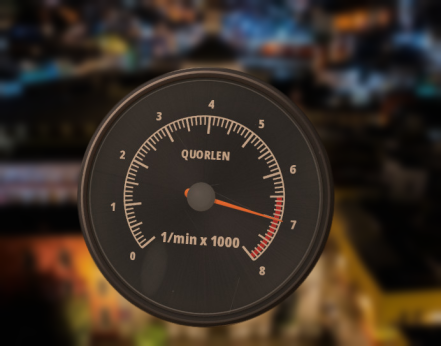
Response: 7000rpm
